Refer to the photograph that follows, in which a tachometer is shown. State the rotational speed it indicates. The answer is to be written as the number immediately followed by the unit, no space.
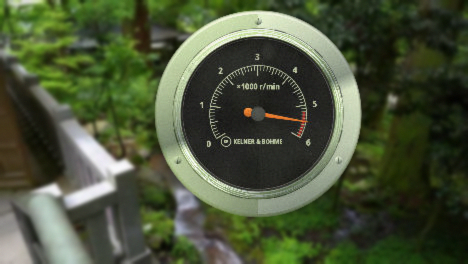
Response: 5500rpm
